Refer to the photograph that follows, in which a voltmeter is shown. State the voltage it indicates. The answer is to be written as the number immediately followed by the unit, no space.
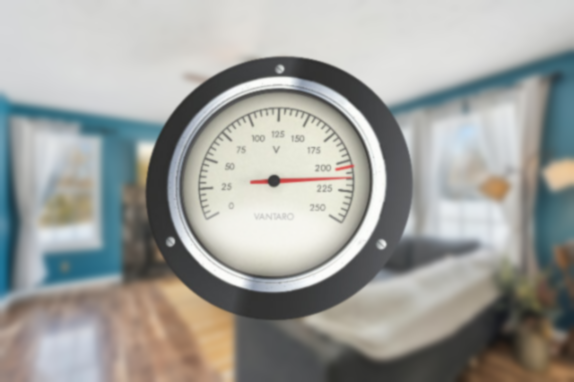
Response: 215V
